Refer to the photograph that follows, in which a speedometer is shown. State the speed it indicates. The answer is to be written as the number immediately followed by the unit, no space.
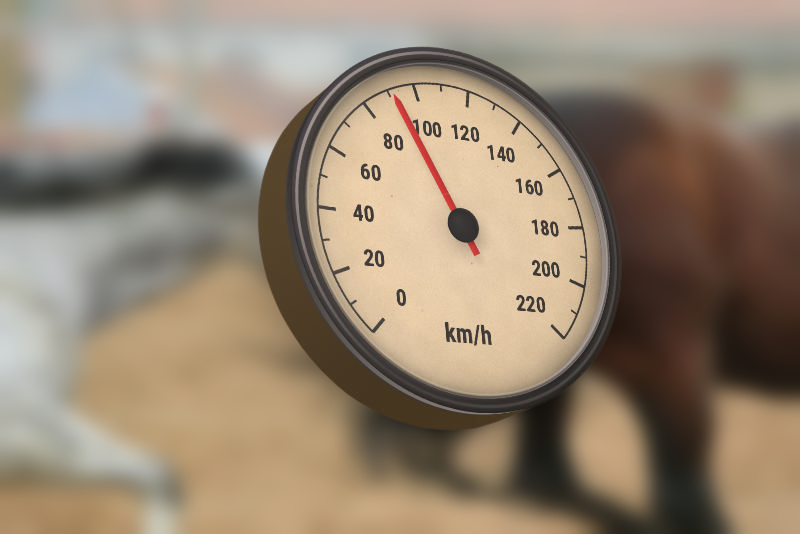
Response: 90km/h
